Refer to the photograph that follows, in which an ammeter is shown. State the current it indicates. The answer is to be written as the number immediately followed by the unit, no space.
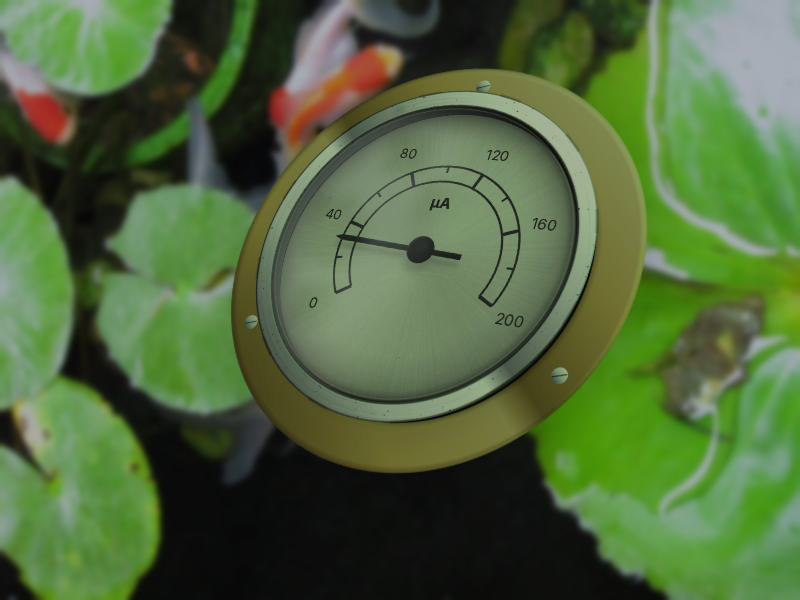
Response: 30µA
